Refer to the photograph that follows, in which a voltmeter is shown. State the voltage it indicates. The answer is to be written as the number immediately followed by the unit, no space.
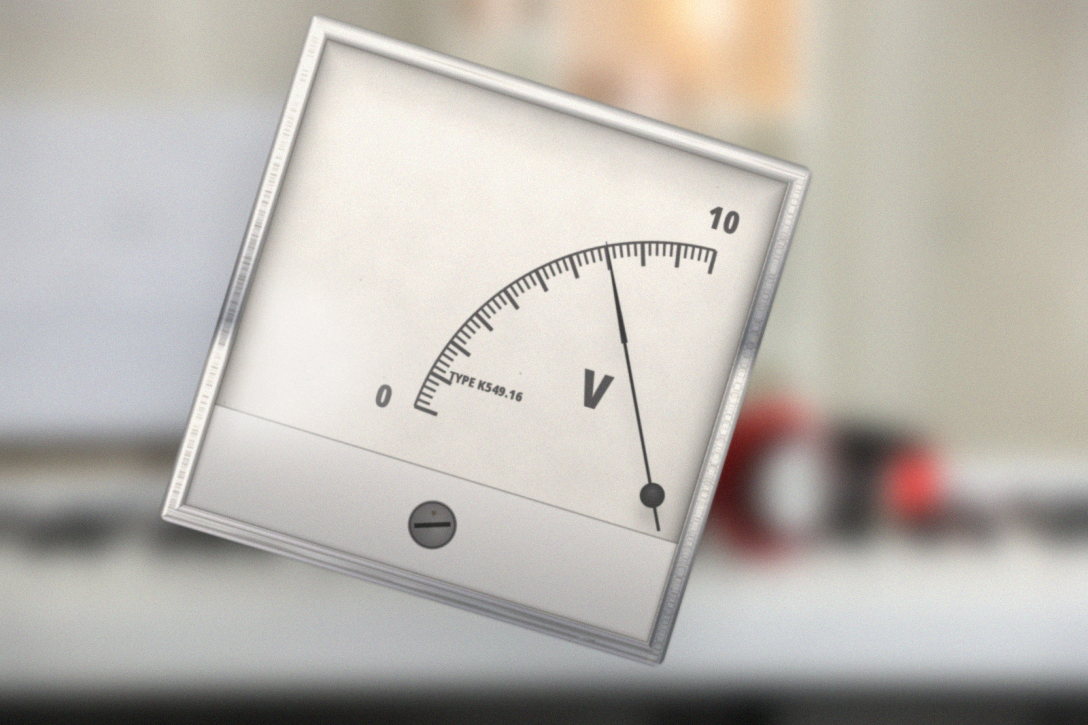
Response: 7V
